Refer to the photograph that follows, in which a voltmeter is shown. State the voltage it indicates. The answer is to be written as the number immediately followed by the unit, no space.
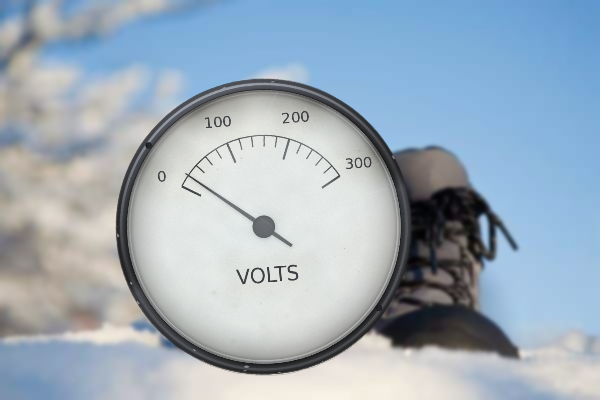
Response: 20V
